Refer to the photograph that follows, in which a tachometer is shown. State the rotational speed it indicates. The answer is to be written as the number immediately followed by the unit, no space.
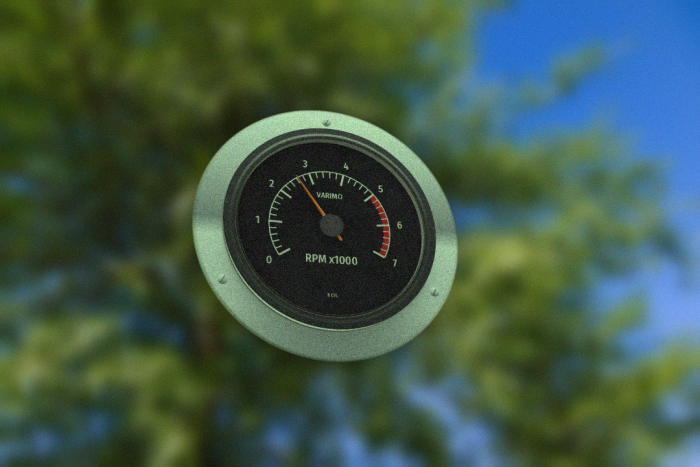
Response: 2600rpm
